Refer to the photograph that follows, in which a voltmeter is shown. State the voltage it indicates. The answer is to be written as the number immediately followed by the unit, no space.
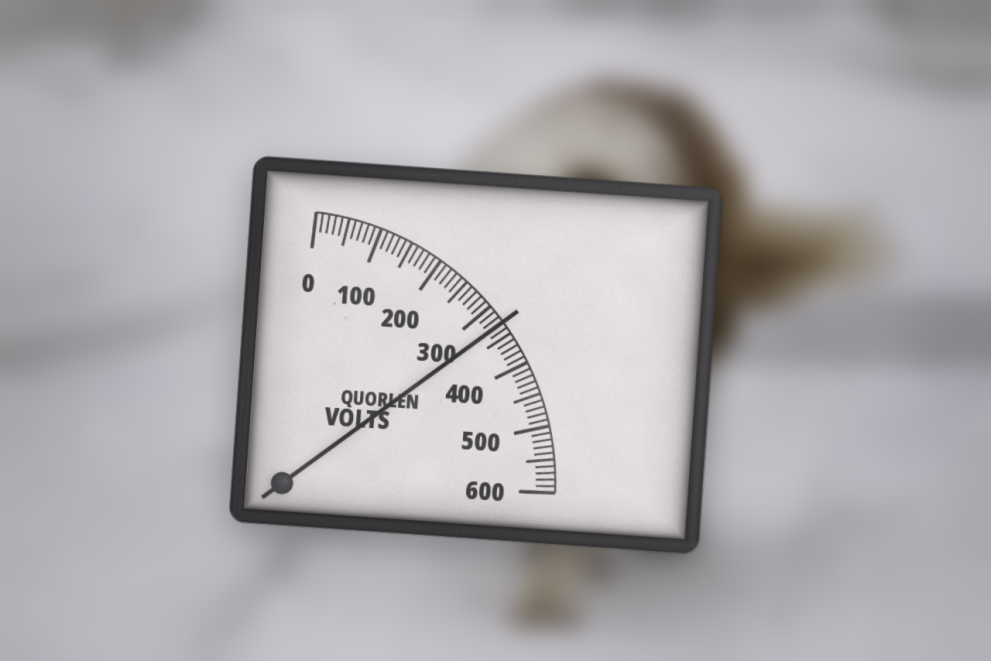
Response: 330V
